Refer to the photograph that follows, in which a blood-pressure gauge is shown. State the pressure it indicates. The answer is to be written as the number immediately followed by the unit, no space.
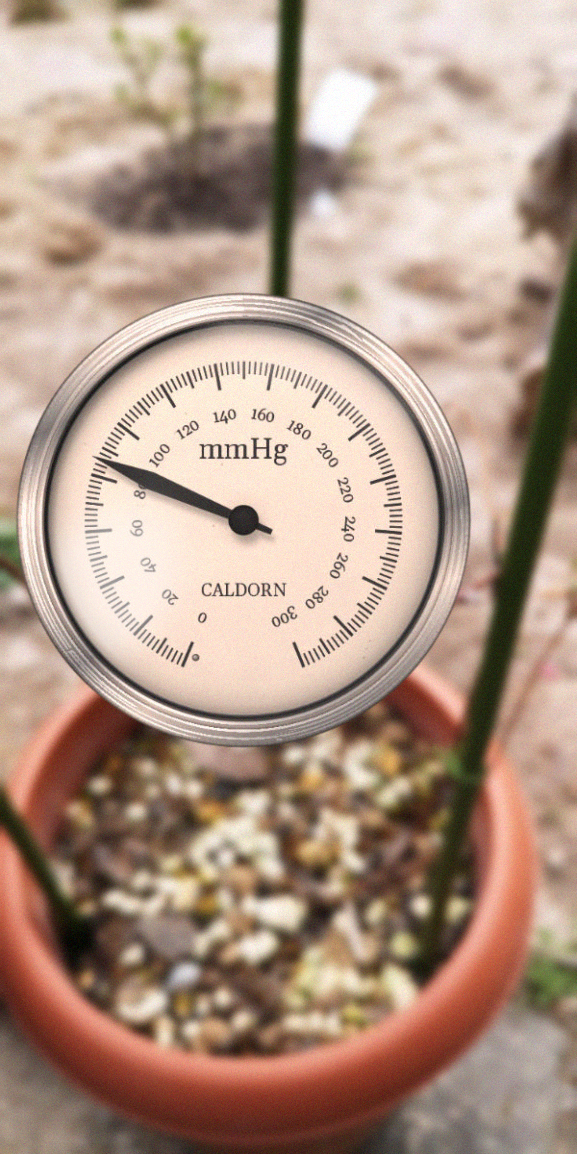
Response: 86mmHg
